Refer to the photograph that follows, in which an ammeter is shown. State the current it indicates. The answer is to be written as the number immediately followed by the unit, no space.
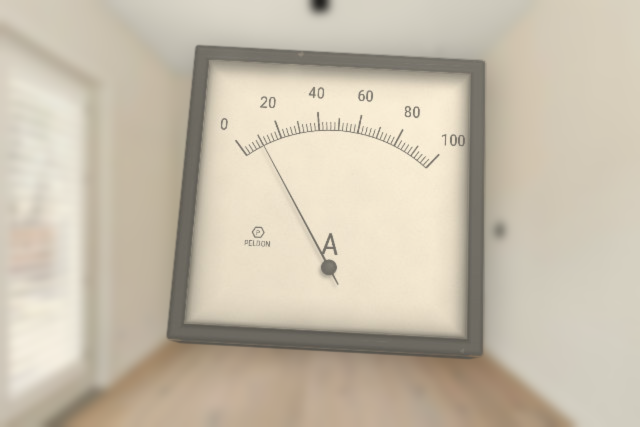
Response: 10A
